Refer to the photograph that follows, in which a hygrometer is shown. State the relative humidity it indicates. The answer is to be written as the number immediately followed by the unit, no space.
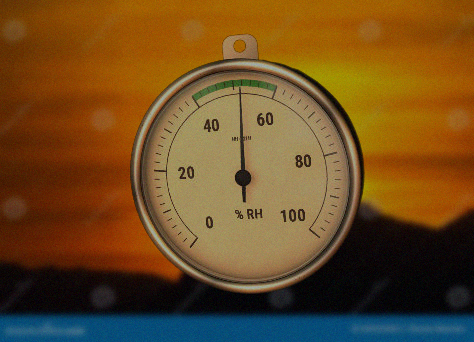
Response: 52%
